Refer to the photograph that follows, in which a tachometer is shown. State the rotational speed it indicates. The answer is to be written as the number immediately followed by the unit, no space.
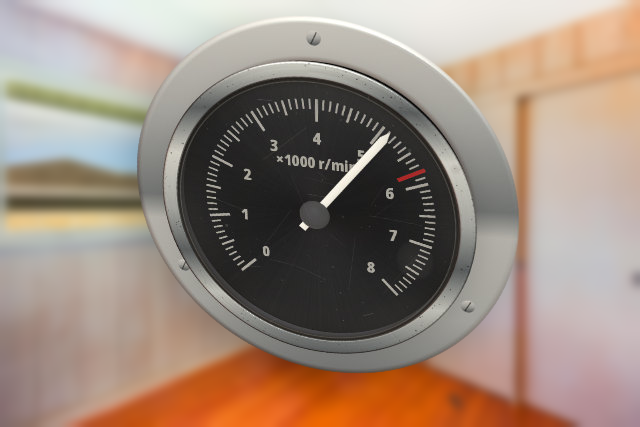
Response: 5100rpm
